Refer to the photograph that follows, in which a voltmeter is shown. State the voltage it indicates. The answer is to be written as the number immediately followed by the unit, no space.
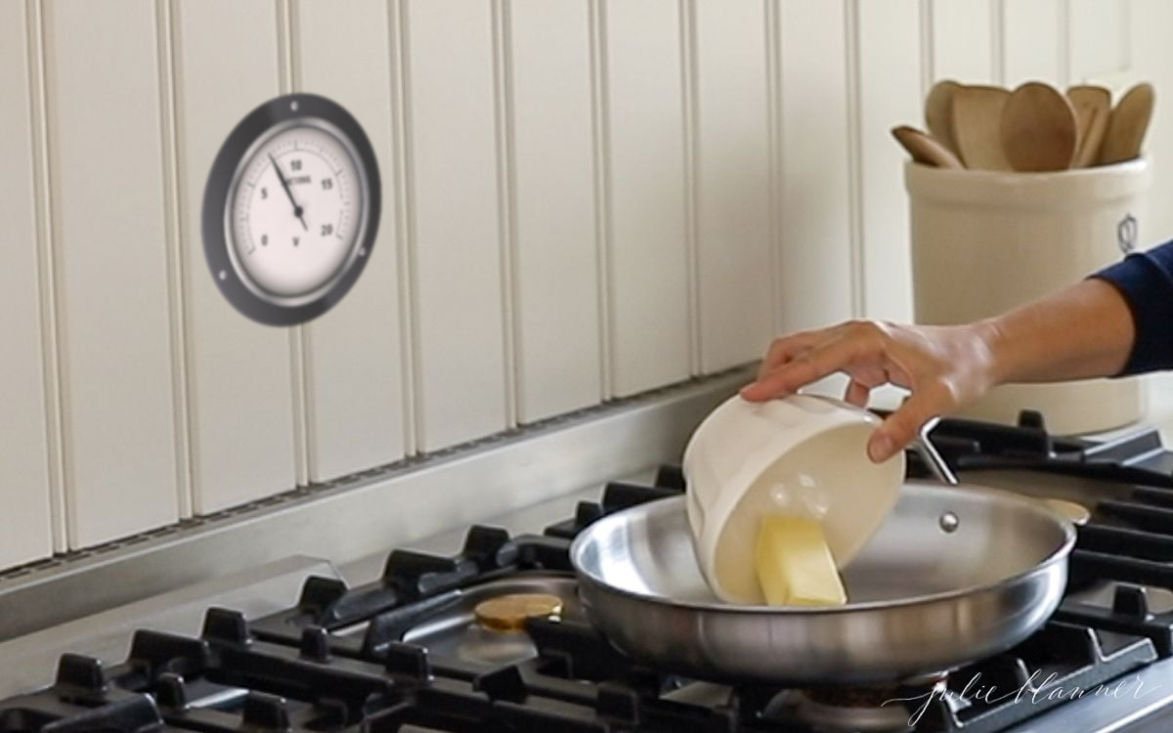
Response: 7.5V
